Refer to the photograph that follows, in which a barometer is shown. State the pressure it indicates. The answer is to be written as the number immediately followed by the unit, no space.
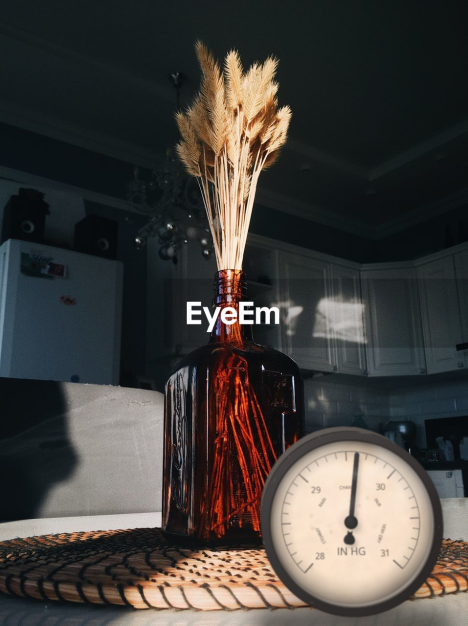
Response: 29.6inHg
